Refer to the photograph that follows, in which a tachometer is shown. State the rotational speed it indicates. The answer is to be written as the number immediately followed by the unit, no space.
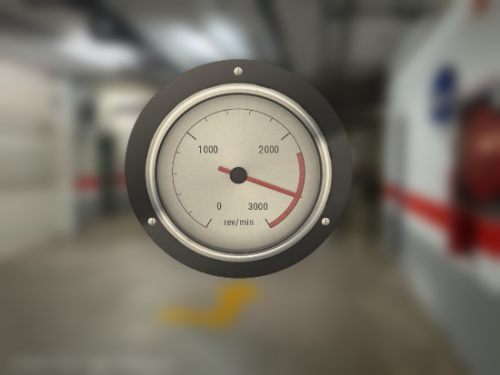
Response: 2600rpm
